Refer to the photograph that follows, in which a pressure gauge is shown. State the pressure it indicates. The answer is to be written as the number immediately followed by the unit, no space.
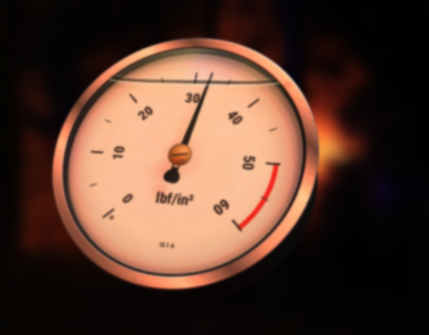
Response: 32.5psi
